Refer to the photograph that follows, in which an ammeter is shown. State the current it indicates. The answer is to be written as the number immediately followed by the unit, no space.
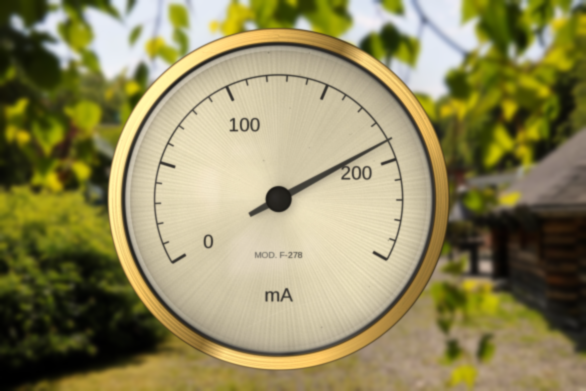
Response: 190mA
